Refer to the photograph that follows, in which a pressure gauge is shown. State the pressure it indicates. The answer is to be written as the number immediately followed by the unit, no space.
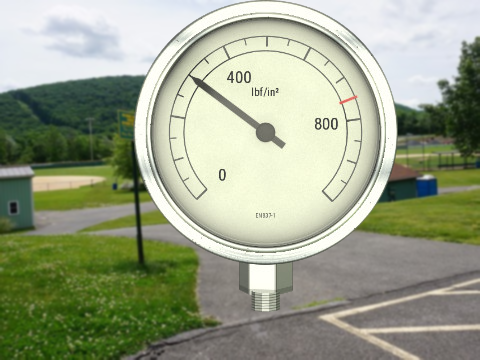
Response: 300psi
